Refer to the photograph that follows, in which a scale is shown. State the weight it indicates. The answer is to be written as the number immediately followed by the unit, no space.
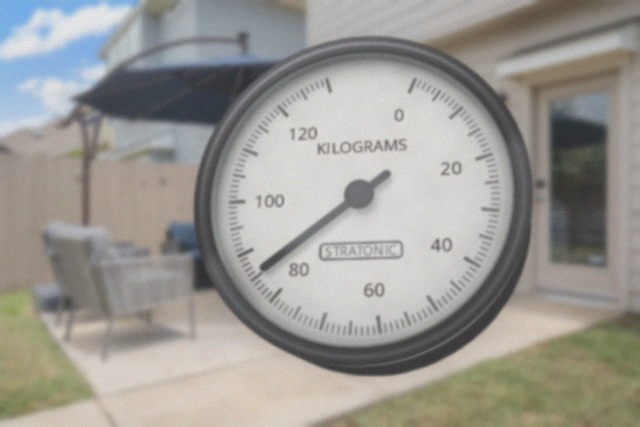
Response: 85kg
